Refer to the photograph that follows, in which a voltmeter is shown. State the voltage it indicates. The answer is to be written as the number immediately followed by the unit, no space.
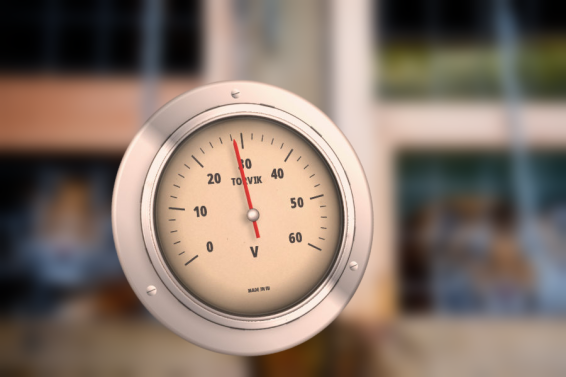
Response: 28V
